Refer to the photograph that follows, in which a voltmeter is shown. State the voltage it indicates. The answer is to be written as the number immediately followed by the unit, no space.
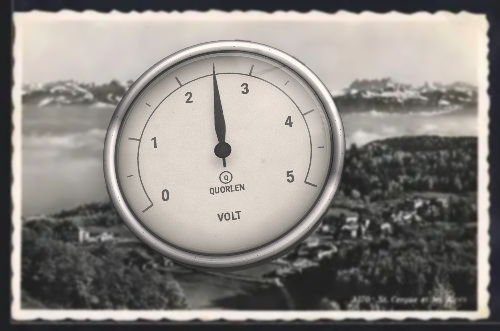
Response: 2.5V
